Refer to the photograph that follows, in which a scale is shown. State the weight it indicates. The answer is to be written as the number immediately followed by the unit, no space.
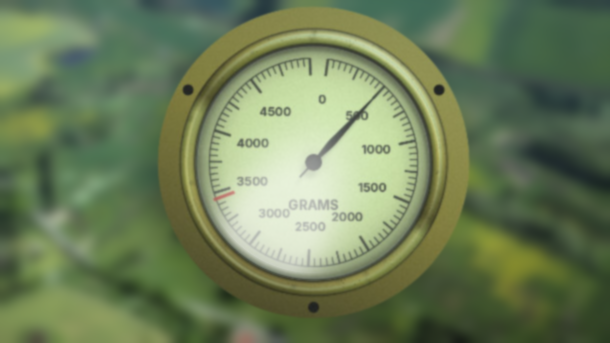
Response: 500g
